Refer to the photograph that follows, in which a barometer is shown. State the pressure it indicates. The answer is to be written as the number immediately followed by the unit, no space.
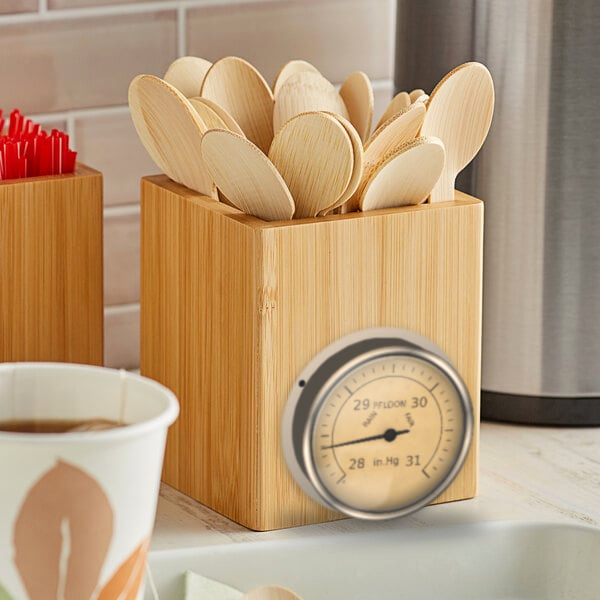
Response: 28.4inHg
